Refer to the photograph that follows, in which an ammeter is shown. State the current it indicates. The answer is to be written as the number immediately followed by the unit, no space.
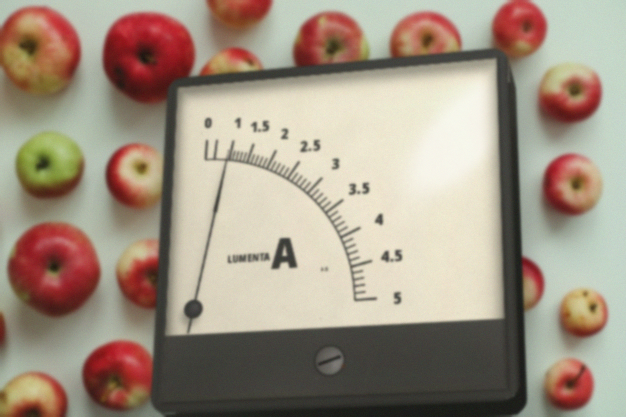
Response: 1A
